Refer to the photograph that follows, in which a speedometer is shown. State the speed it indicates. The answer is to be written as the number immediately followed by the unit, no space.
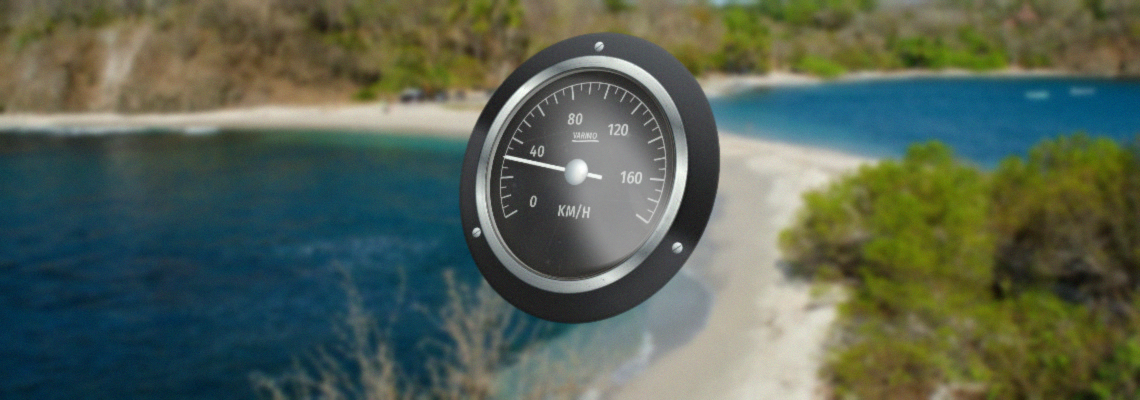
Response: 30km/h
